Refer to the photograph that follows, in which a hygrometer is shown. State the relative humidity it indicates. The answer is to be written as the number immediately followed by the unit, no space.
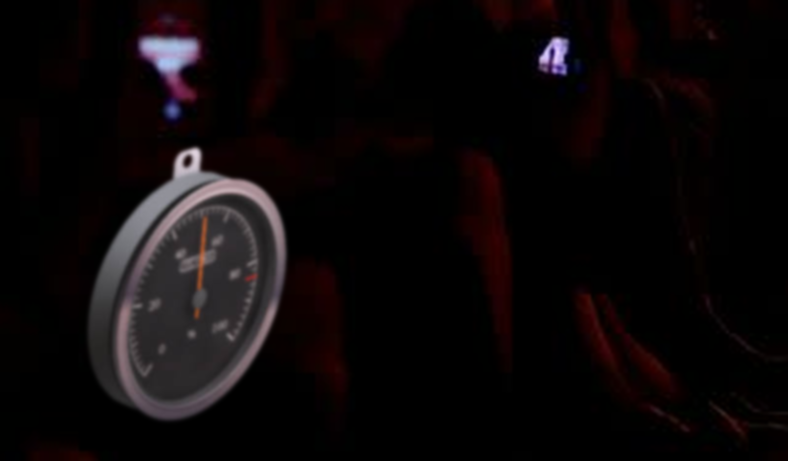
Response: 50%
